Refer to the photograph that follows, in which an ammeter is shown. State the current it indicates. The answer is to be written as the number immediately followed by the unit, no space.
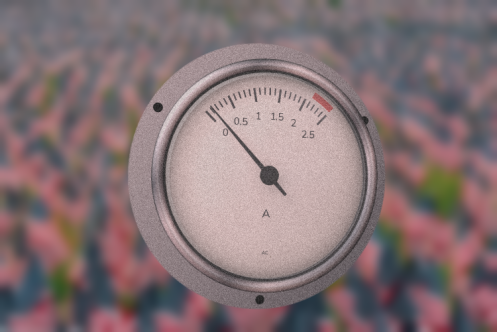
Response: 0.1A
